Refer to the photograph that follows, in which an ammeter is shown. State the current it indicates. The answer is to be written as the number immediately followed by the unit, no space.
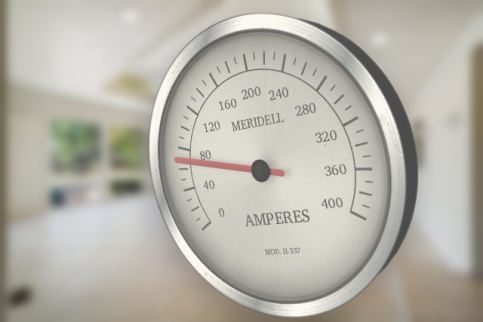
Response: 70A
